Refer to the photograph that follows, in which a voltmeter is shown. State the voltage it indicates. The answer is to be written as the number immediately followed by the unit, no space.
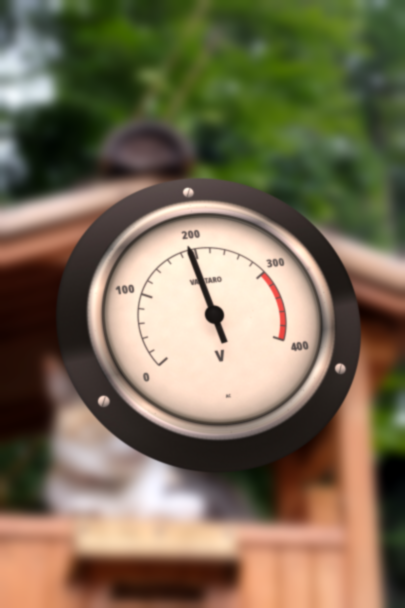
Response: 190V
